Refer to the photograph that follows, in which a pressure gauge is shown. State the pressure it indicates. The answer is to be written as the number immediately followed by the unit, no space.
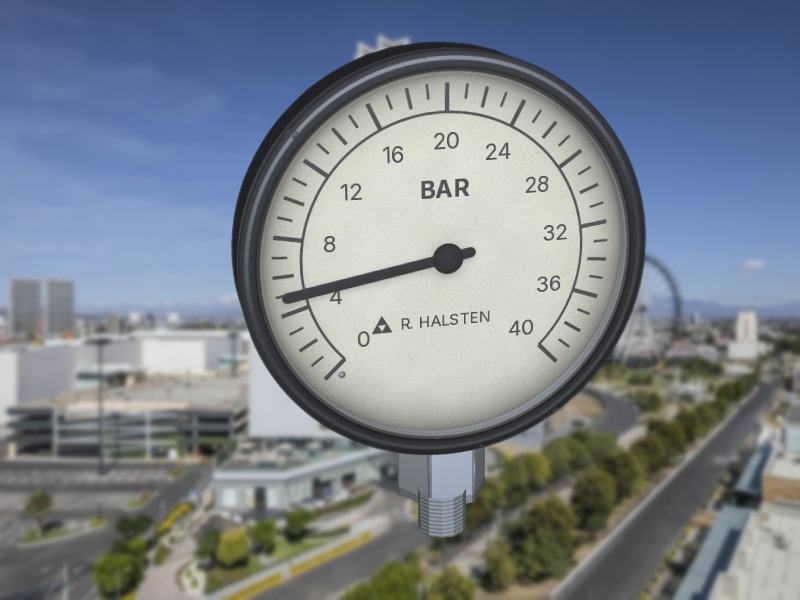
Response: 5bar
